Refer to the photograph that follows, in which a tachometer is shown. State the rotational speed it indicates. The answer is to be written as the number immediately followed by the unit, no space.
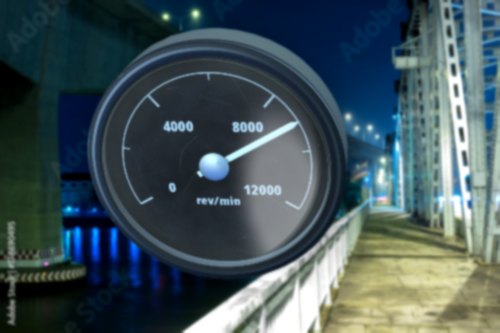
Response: 9000rpm
